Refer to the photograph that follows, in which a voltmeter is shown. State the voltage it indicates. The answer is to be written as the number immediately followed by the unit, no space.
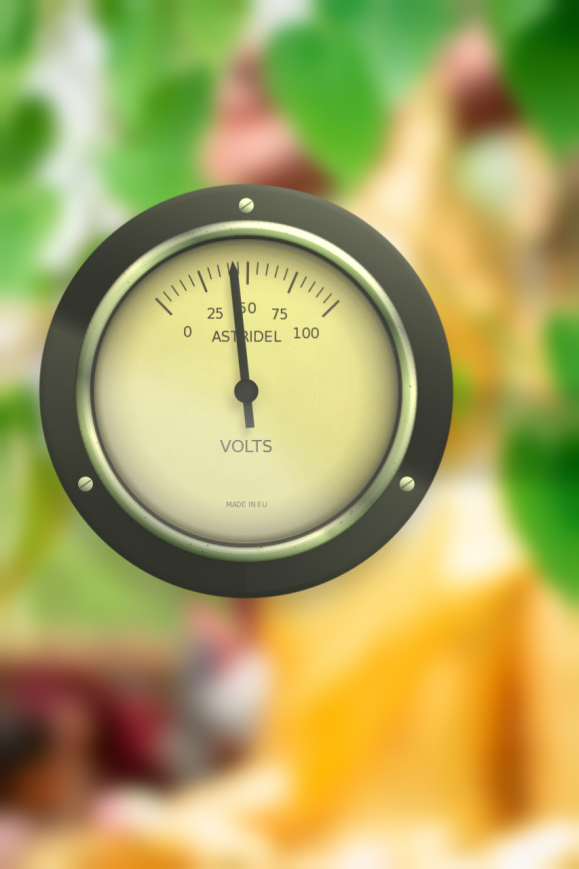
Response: 42.5V
